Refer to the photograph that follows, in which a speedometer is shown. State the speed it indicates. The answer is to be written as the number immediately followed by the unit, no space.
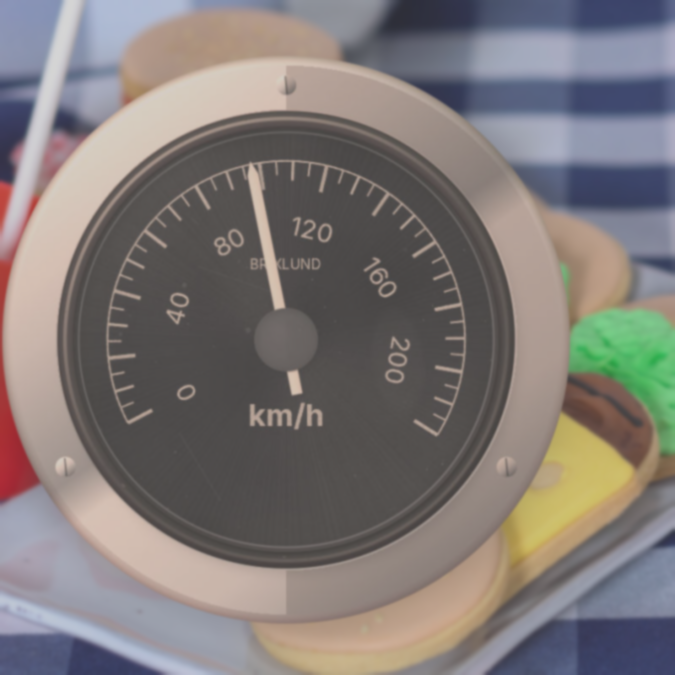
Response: 97.5km/h
